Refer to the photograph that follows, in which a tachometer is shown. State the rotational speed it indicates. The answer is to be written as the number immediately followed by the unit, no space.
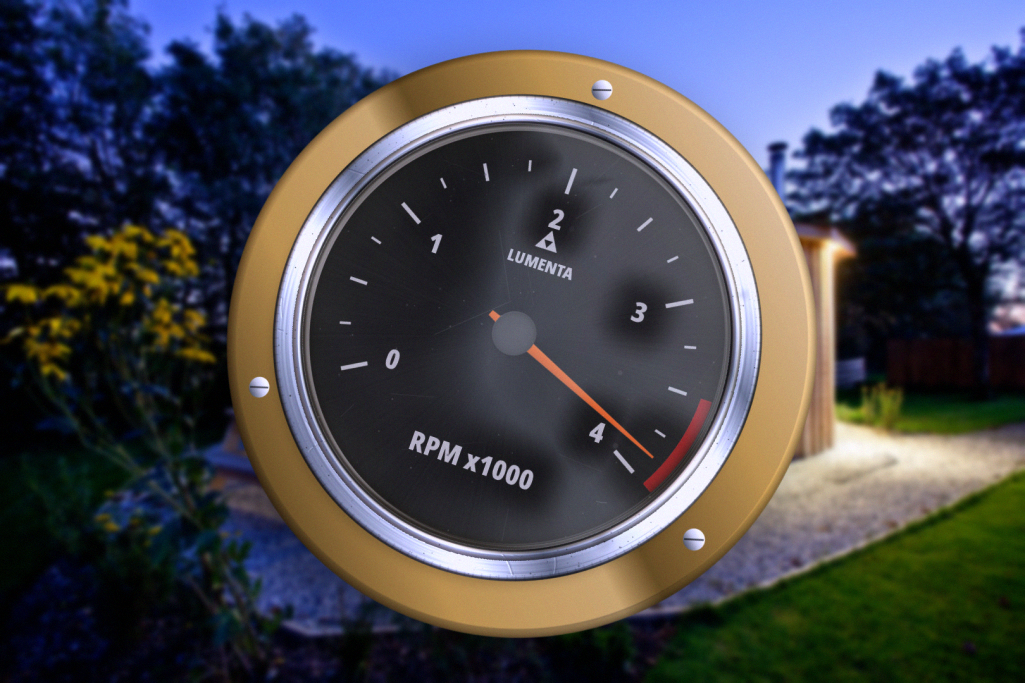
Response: 3875rpm
